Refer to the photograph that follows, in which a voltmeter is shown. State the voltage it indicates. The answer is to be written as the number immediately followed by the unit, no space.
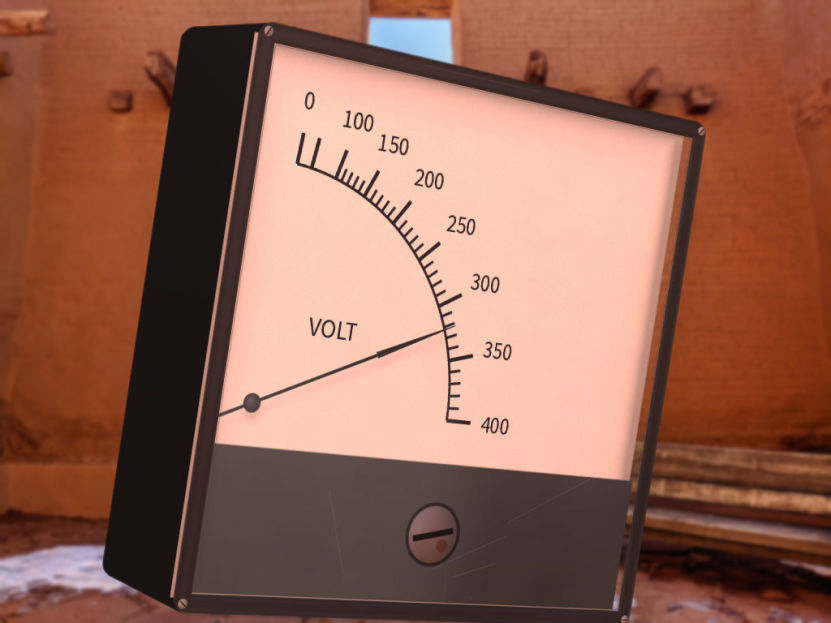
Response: 320V
